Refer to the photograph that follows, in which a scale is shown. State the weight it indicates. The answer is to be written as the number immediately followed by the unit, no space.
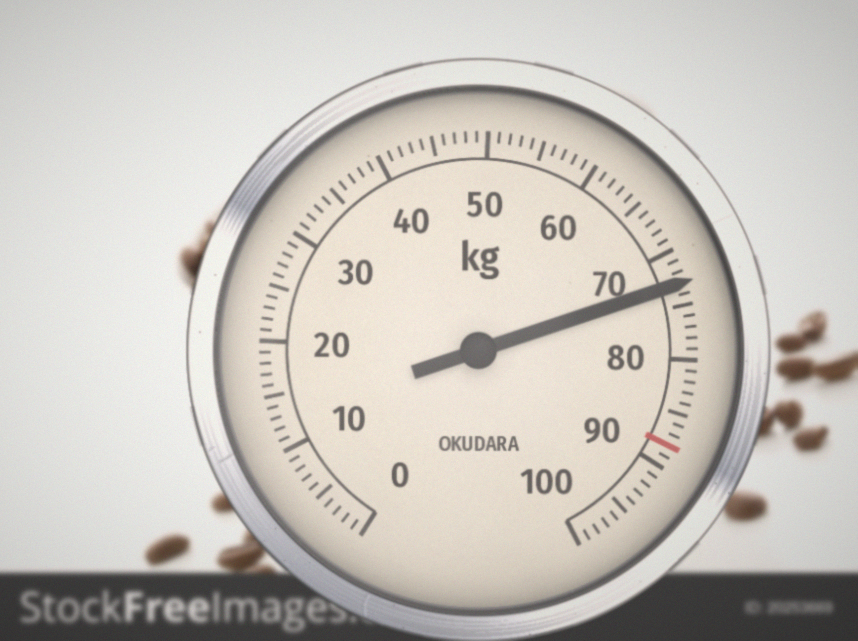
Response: 73kg
